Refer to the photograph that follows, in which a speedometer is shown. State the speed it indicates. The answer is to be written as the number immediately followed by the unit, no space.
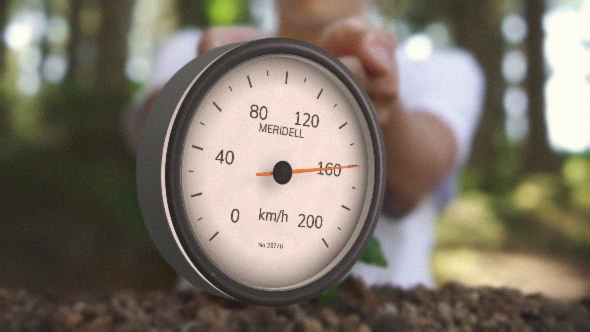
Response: 160km/h
